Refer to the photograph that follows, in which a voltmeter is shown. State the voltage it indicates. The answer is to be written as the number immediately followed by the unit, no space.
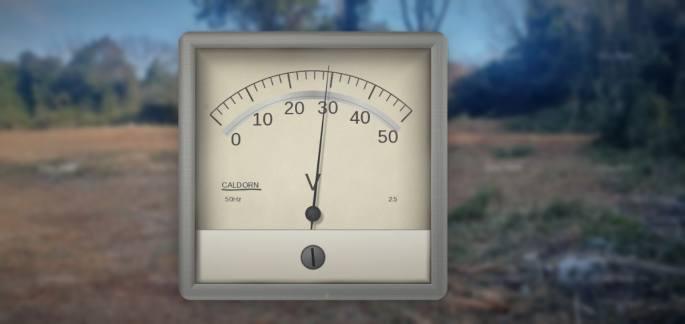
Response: 29V
